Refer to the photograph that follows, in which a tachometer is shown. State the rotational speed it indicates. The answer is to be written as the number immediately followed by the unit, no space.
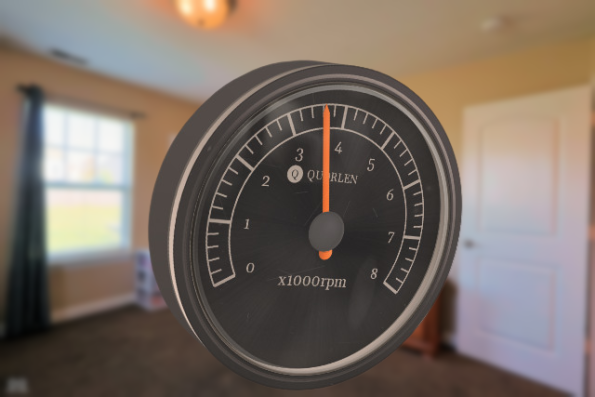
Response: 3600rpm
